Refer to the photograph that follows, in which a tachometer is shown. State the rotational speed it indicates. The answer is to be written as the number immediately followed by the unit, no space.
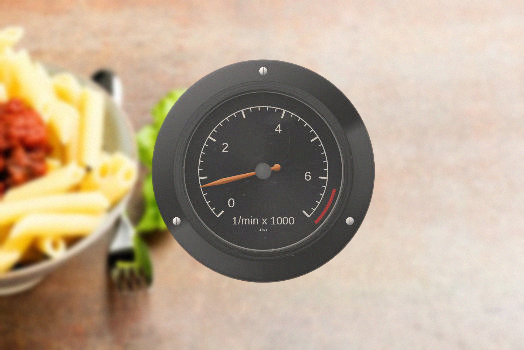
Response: 800rpm
